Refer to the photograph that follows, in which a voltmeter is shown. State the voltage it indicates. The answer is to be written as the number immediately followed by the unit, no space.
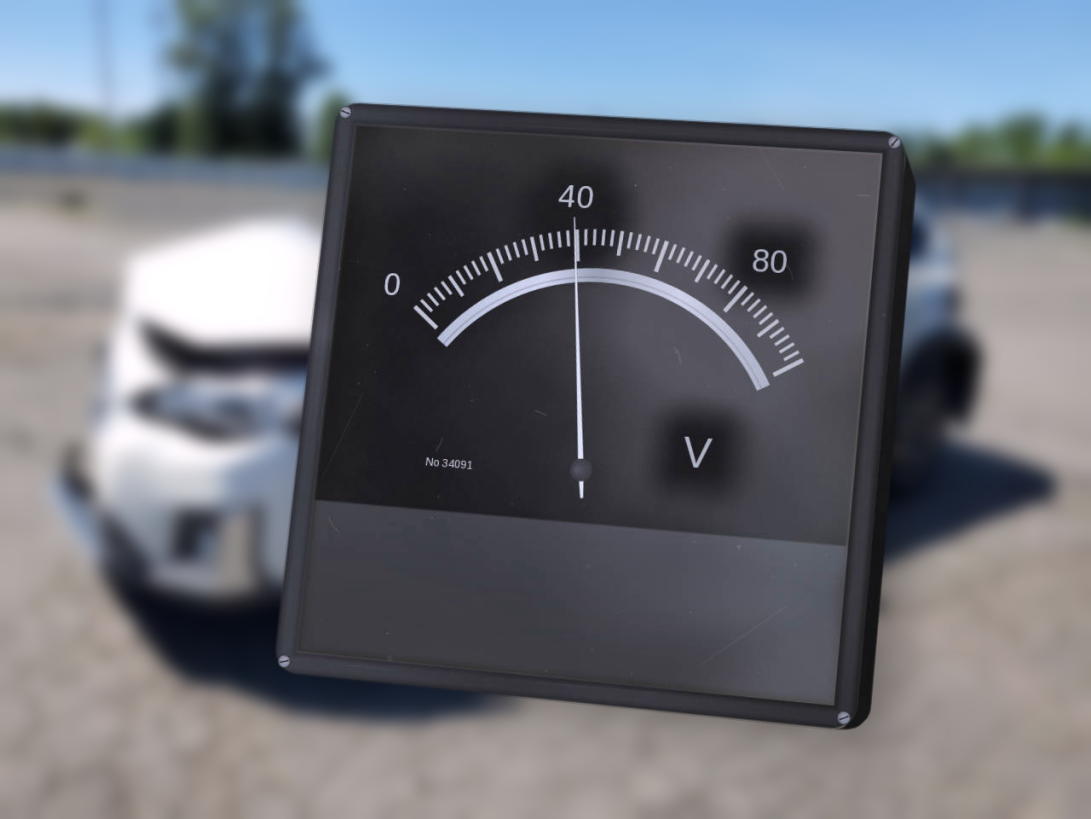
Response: 40V
